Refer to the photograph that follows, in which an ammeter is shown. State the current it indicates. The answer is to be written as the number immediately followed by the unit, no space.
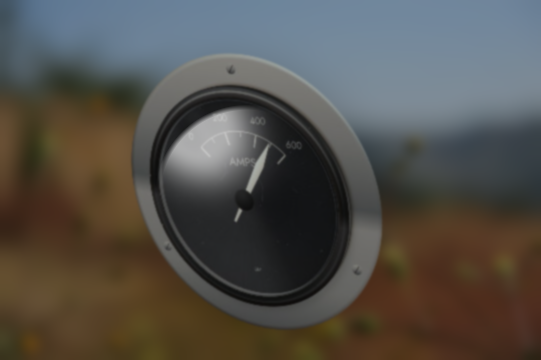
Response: 500A
